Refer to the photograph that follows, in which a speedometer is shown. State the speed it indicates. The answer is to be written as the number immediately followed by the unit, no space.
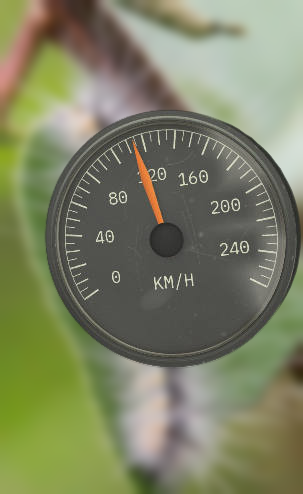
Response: 115km/h
